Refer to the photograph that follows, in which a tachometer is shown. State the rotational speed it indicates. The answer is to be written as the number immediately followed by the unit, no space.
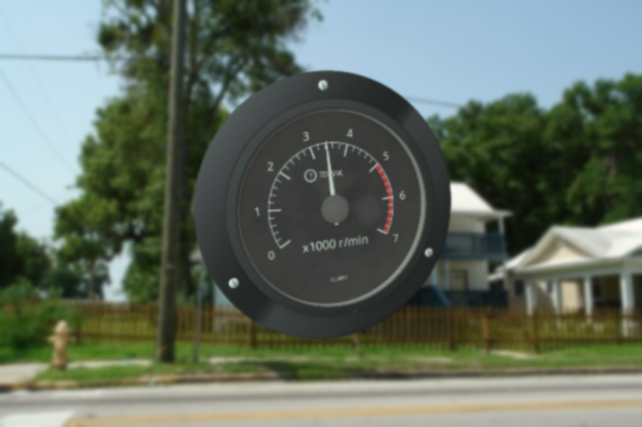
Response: 3400rpm
